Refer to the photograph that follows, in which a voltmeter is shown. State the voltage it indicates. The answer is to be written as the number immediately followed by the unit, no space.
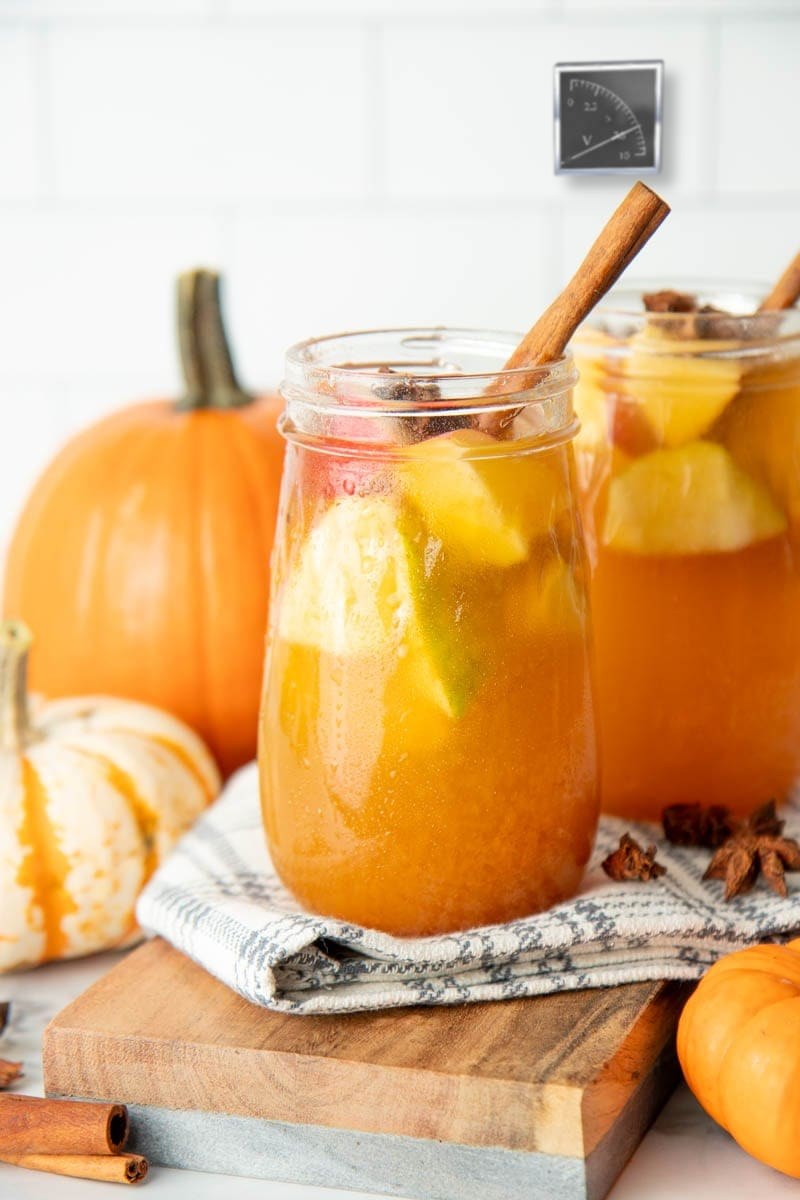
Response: 7.5V
